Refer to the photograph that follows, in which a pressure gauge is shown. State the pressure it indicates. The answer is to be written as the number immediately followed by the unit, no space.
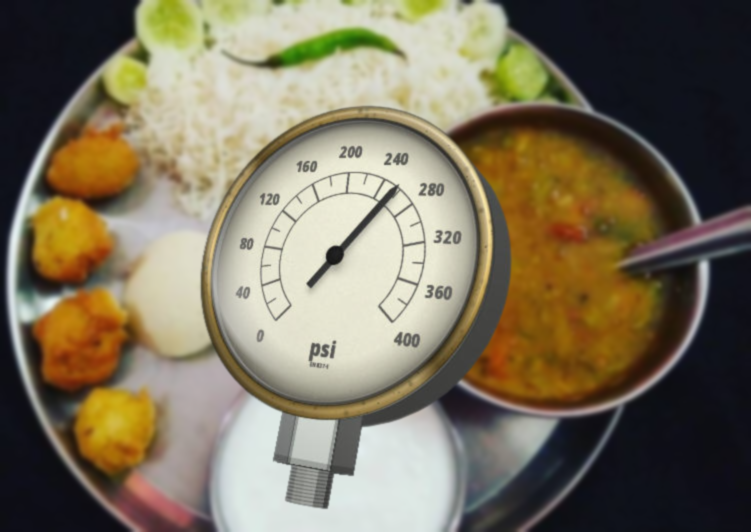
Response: 260psi
